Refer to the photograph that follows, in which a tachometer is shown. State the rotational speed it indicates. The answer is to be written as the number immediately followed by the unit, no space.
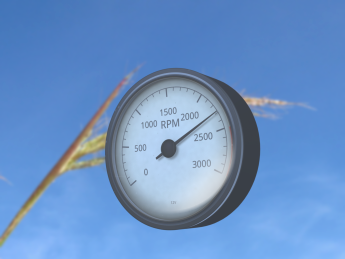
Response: 2300rpm
